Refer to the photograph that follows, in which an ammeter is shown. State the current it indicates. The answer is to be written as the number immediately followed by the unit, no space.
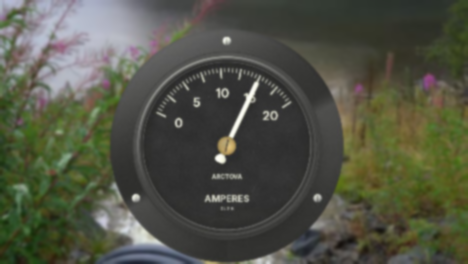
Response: 15A
